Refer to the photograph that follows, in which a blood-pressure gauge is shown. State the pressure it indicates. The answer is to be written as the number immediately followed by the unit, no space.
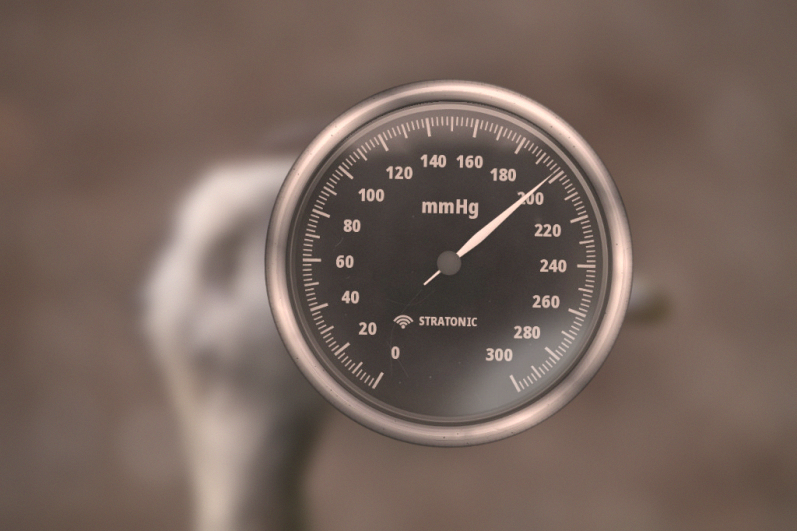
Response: 198mmHg
